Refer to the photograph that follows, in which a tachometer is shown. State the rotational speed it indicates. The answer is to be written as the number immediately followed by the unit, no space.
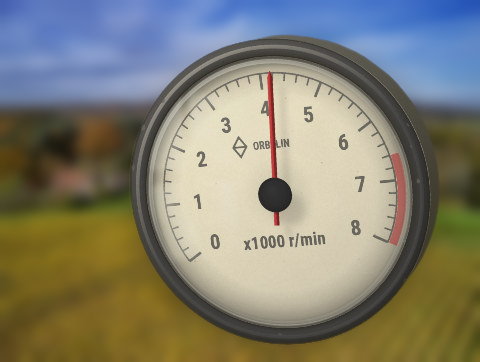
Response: 4200rpm
